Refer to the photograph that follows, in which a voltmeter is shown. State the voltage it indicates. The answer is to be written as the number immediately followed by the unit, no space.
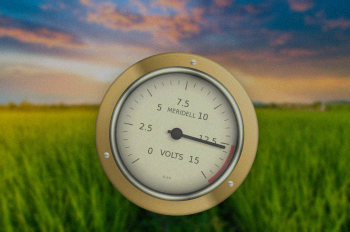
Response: 12.75V
